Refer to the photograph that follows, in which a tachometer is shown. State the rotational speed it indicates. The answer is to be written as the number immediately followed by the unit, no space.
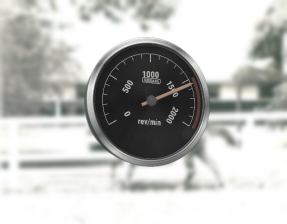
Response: 1550rpm
